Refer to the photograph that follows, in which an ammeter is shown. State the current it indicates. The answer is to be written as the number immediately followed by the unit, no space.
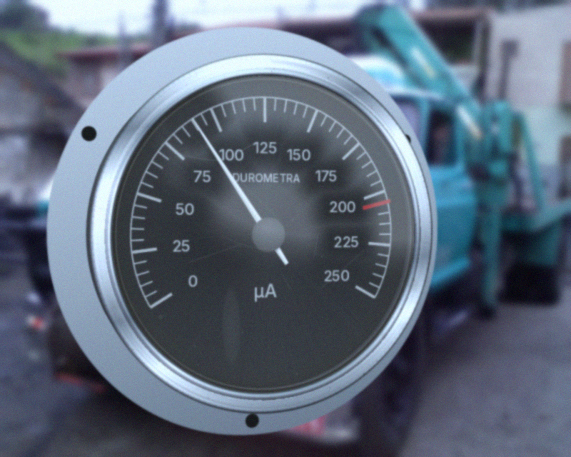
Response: 90µA
